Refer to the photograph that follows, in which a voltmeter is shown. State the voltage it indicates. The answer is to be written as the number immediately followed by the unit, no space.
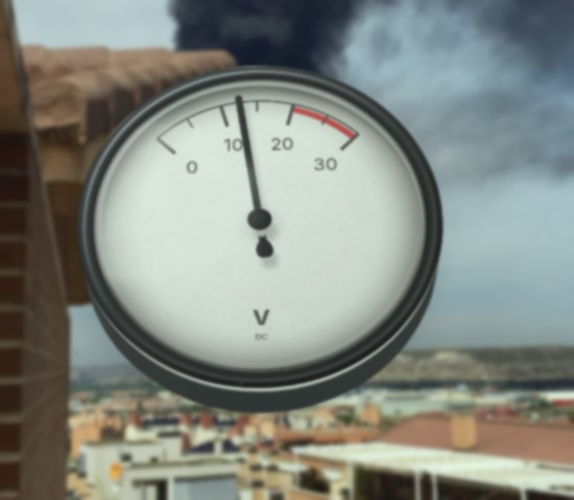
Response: 12.5V
